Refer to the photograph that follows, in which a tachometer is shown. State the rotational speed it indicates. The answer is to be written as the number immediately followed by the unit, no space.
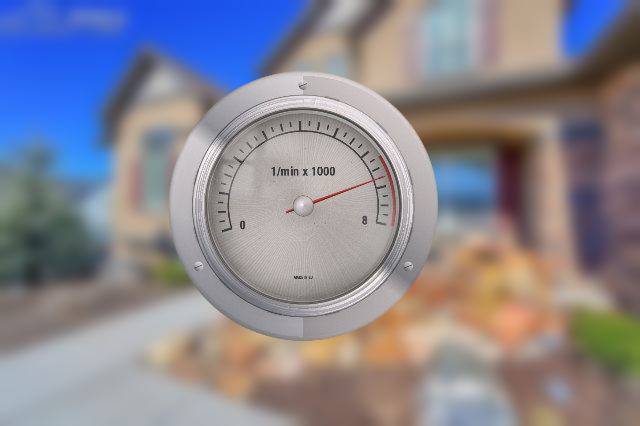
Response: 6750rpm
